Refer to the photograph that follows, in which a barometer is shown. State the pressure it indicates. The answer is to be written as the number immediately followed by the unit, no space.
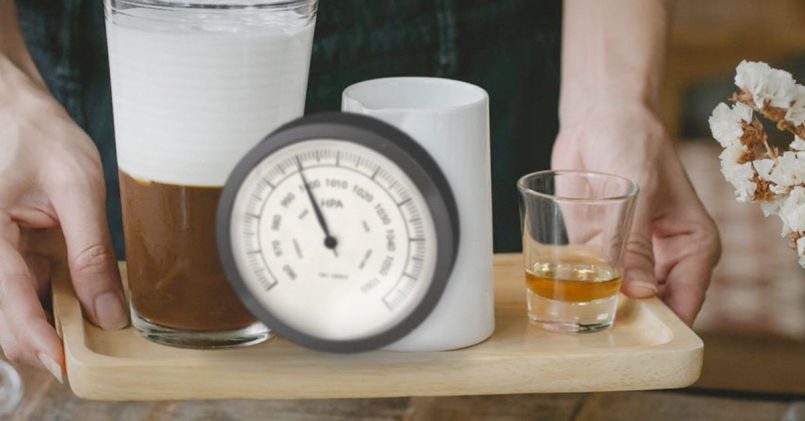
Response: 1000hPa
